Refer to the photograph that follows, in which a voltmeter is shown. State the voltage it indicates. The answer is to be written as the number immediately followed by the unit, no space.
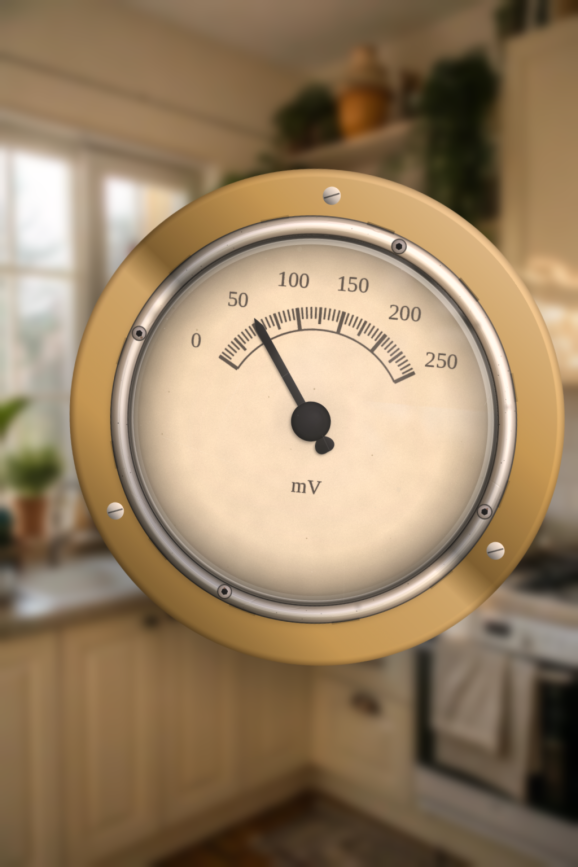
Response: 55mV
